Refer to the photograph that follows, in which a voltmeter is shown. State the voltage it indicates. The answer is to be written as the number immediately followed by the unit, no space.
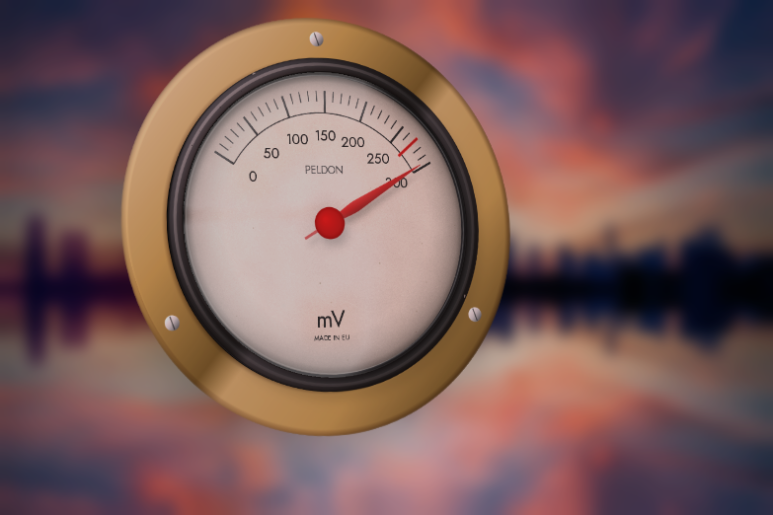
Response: 295mV
